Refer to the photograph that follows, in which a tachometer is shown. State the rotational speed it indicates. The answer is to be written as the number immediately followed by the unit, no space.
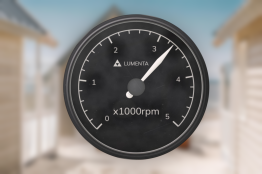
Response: 3300rpm
